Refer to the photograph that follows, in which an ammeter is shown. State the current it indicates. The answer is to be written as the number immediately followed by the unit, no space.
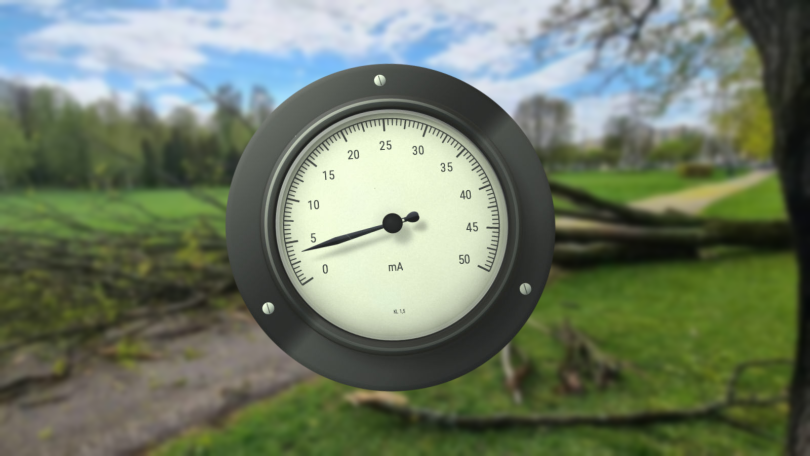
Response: 3.5mA
